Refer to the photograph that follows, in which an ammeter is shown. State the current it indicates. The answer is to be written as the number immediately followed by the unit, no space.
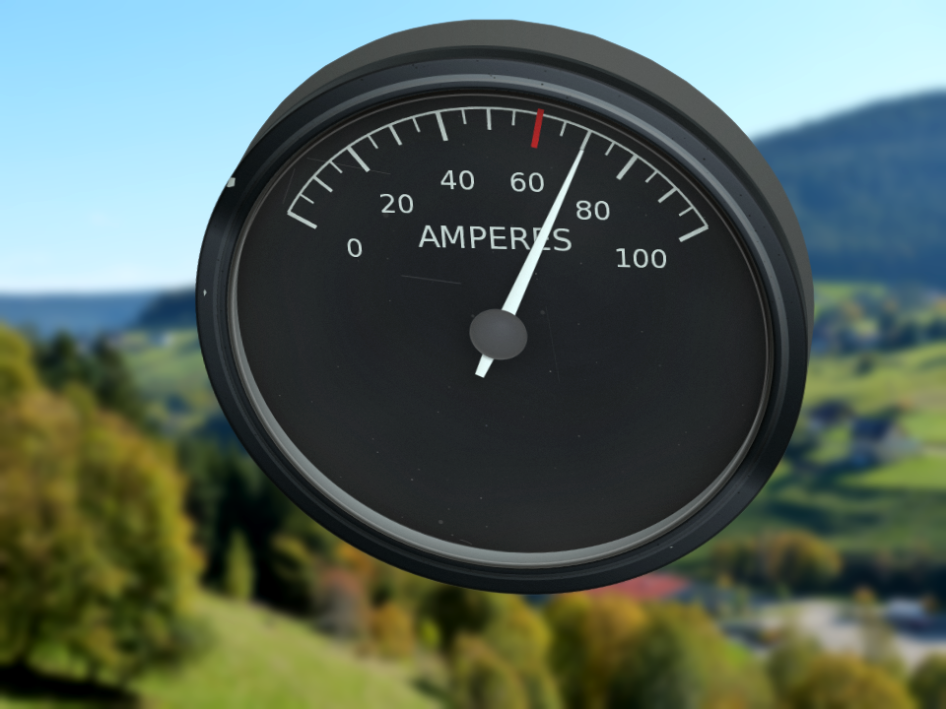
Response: 70A
